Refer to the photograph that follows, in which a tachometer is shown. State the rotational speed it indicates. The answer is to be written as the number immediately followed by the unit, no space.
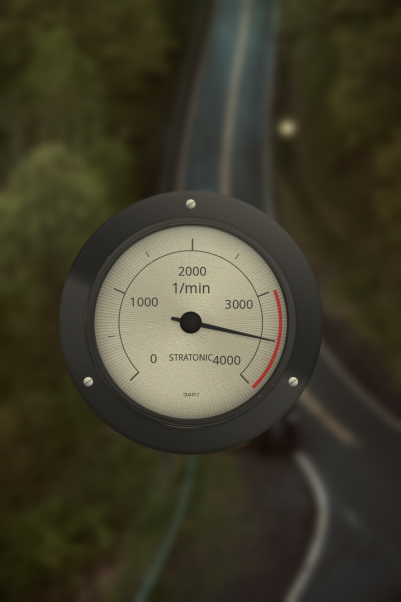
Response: 3500rpm
